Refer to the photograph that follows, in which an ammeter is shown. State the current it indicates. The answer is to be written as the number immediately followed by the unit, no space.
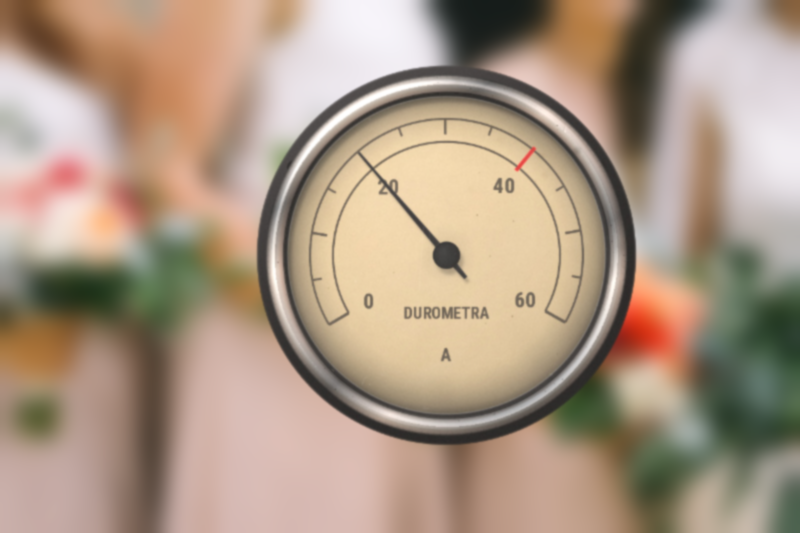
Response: 20A
